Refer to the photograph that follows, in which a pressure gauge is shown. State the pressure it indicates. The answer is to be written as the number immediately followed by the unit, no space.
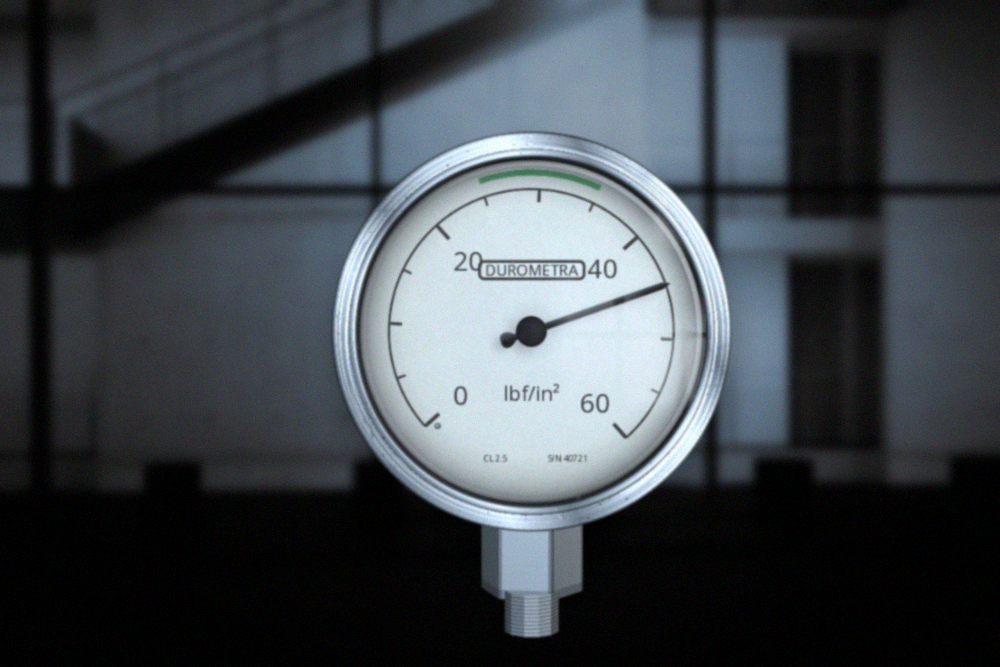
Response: 45psi
